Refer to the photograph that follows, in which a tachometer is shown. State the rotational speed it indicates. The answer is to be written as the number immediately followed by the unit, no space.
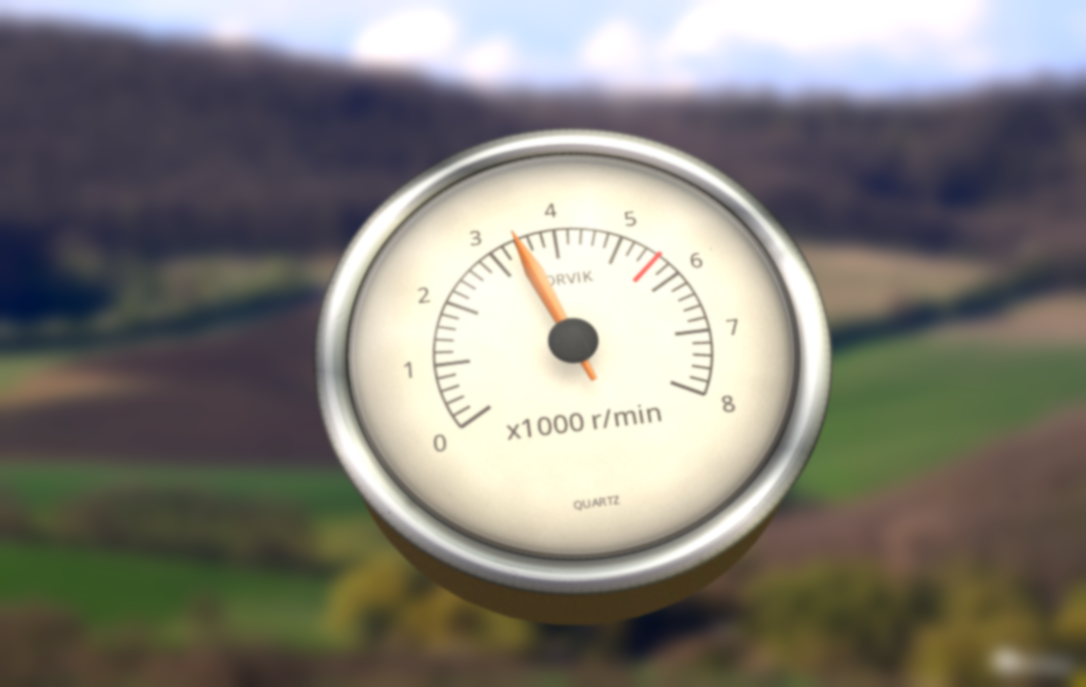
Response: 3400rpm
